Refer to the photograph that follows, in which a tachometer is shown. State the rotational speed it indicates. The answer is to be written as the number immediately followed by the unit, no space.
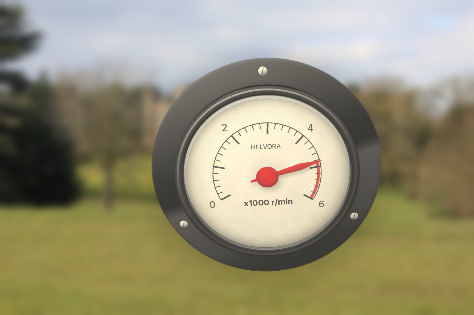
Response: 4800rpm
